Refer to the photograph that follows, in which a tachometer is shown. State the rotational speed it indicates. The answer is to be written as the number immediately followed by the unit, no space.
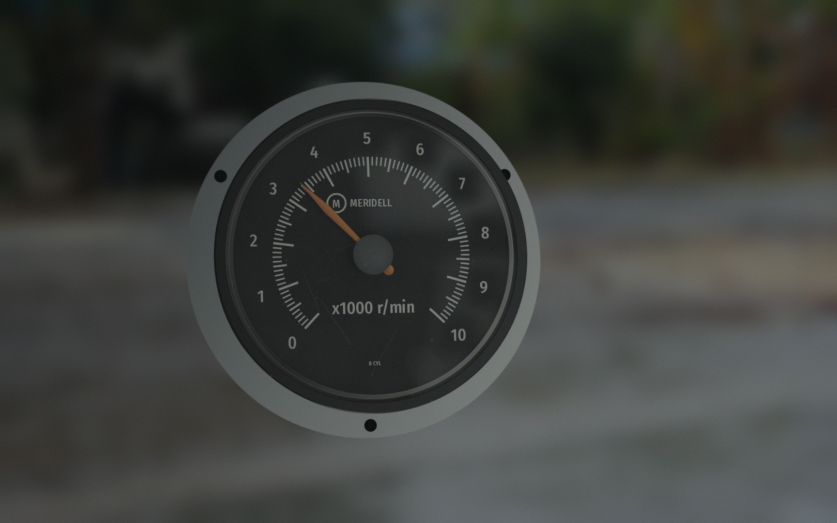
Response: 3400rpm
